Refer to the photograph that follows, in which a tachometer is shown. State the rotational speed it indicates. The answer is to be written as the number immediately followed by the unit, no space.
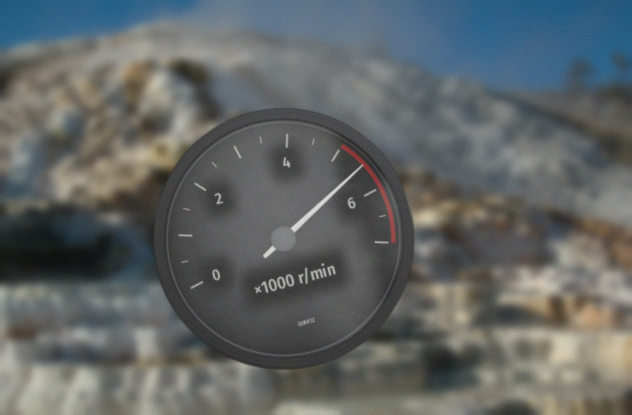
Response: 5500rpm
